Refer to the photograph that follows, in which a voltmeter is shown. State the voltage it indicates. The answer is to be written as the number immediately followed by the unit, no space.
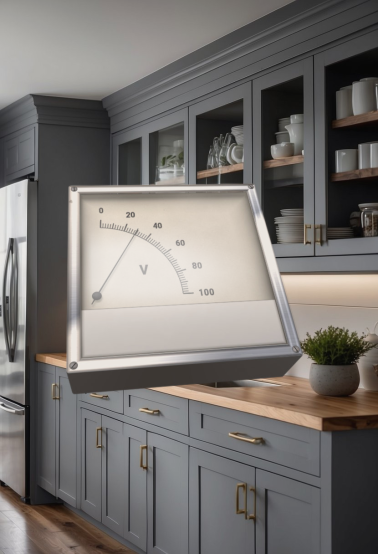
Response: 30V
